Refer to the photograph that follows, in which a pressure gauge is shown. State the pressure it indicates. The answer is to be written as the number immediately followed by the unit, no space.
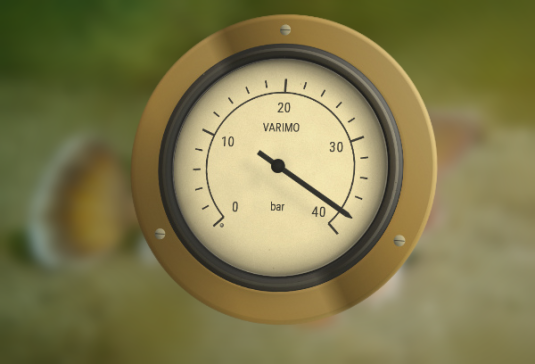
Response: 38bar
